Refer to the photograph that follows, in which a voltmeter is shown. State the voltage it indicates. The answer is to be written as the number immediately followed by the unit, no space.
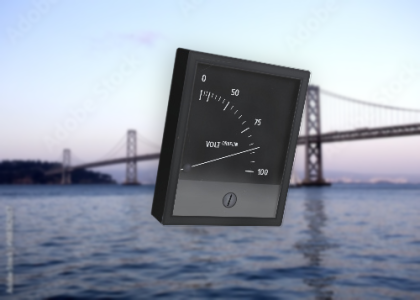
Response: 87.5V
